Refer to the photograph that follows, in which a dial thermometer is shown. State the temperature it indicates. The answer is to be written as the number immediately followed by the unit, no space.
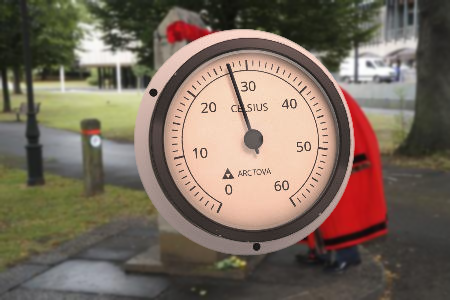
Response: 27°C
